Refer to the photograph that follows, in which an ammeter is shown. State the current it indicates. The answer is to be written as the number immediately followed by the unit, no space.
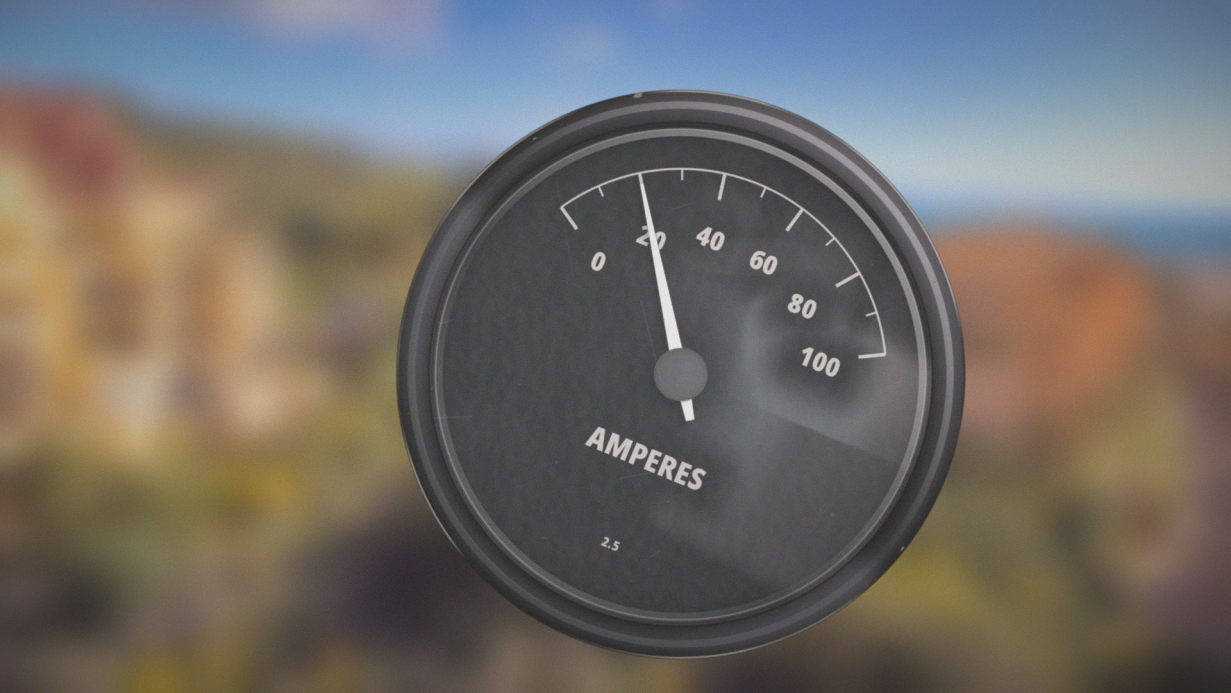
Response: 20A
